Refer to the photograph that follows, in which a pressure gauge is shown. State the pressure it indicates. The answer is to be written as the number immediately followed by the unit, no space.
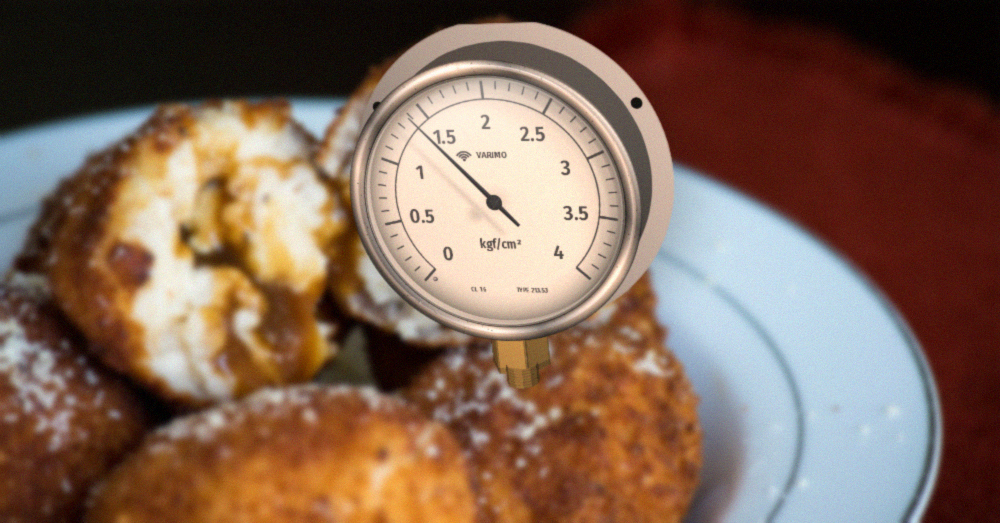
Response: 1.4kg/cm²
